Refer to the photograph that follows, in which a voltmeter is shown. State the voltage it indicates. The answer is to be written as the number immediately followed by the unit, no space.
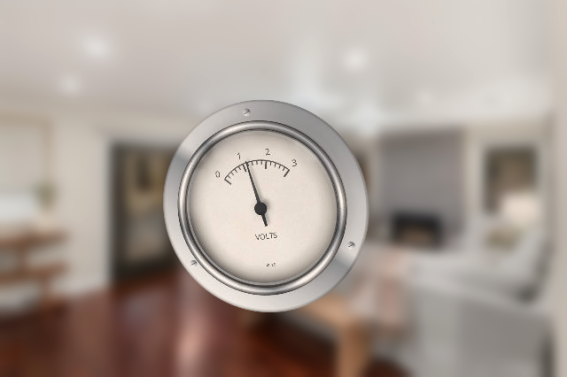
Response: 1.2V
